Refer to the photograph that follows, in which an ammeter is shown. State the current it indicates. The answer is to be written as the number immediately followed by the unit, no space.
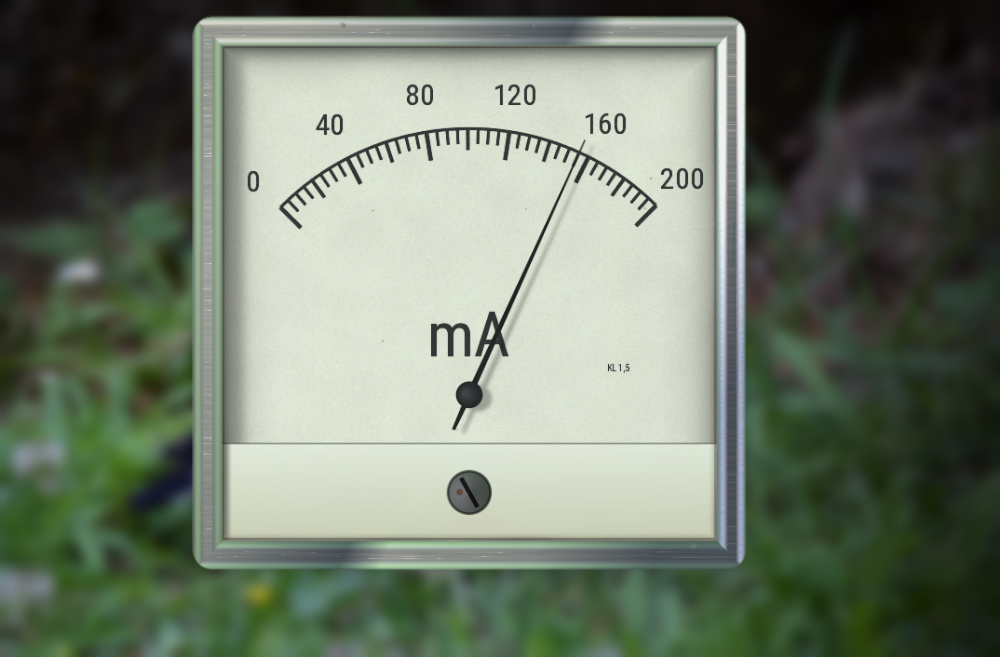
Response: 155mA
